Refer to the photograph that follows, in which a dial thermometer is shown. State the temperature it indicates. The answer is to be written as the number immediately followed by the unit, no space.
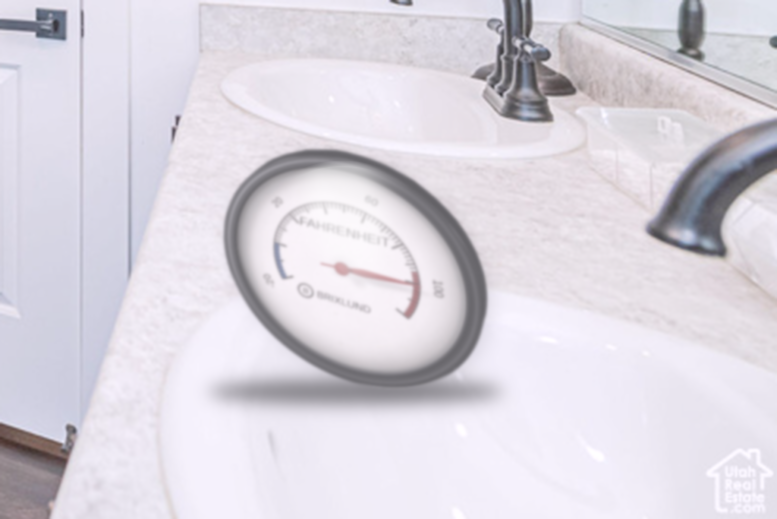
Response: 100°F
